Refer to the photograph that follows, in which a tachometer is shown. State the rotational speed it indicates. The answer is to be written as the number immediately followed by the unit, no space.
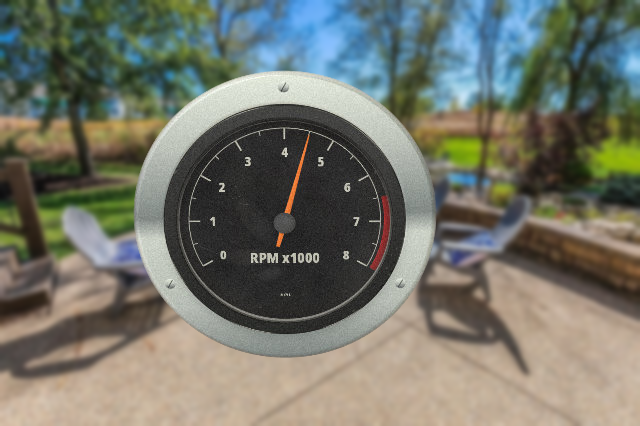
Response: 4500rpm
